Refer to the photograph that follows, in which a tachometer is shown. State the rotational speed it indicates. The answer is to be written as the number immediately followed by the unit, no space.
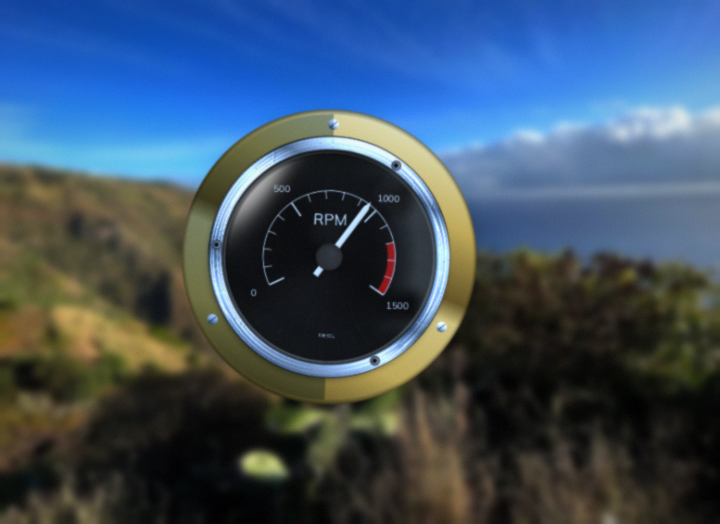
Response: 950rpm
